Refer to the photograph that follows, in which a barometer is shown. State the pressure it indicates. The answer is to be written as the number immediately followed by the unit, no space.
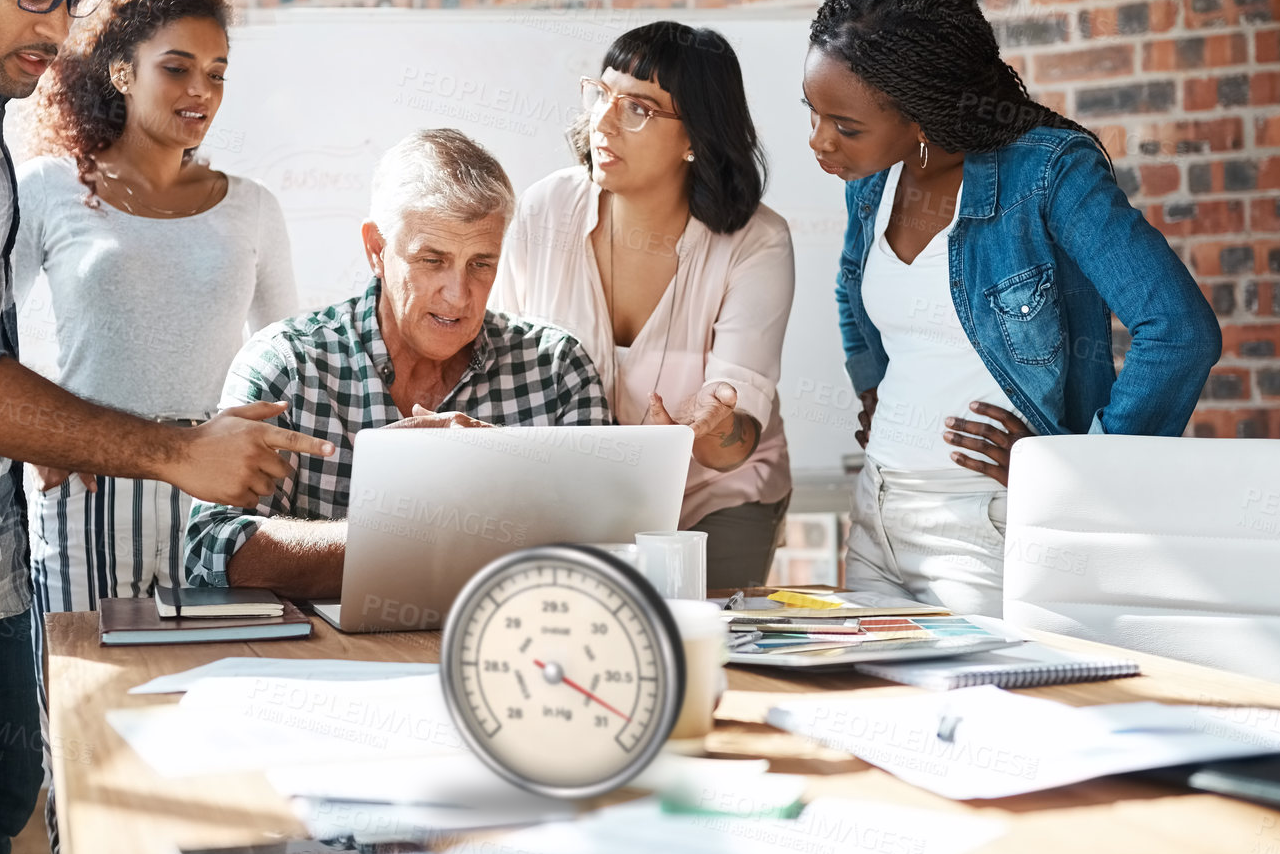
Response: 30.8inHg
